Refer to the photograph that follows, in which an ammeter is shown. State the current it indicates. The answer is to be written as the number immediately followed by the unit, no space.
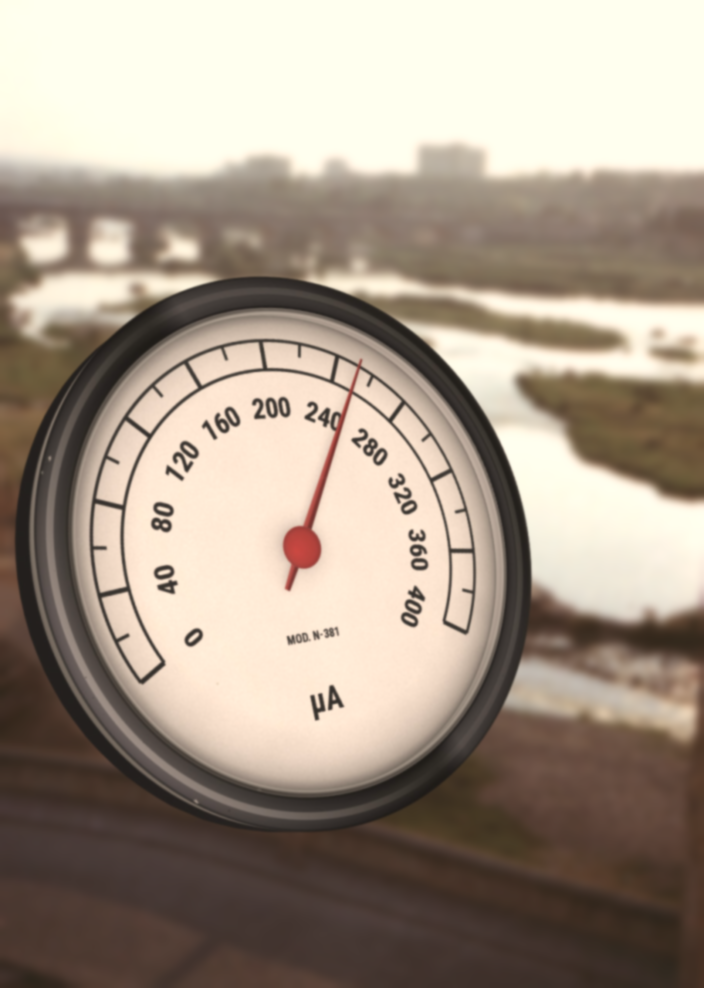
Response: 250µA
